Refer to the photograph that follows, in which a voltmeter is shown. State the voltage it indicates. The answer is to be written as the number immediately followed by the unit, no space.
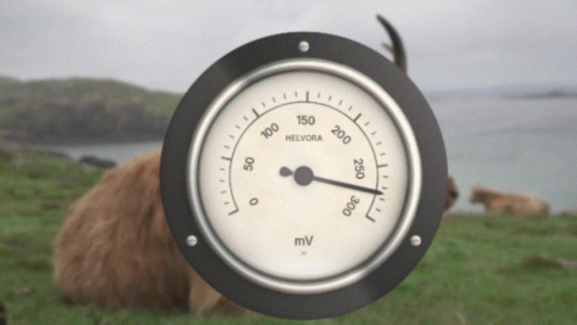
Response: 275mV
